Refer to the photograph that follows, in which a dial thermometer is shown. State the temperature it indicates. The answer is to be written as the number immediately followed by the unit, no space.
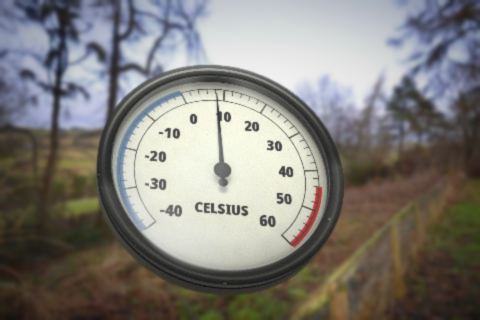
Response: 8°C
